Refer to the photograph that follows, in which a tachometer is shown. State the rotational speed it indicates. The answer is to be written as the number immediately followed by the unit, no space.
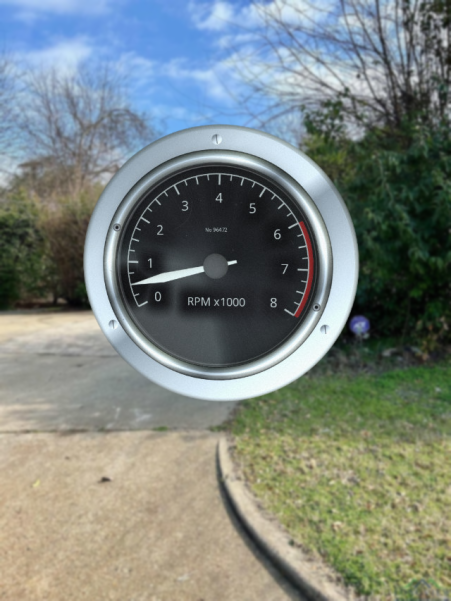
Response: 500rpm
